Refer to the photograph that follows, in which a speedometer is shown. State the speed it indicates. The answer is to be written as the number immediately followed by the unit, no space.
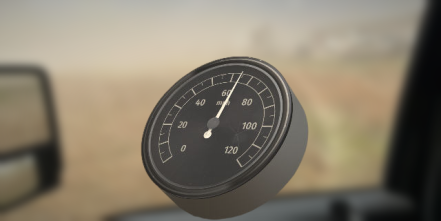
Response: 65mph
